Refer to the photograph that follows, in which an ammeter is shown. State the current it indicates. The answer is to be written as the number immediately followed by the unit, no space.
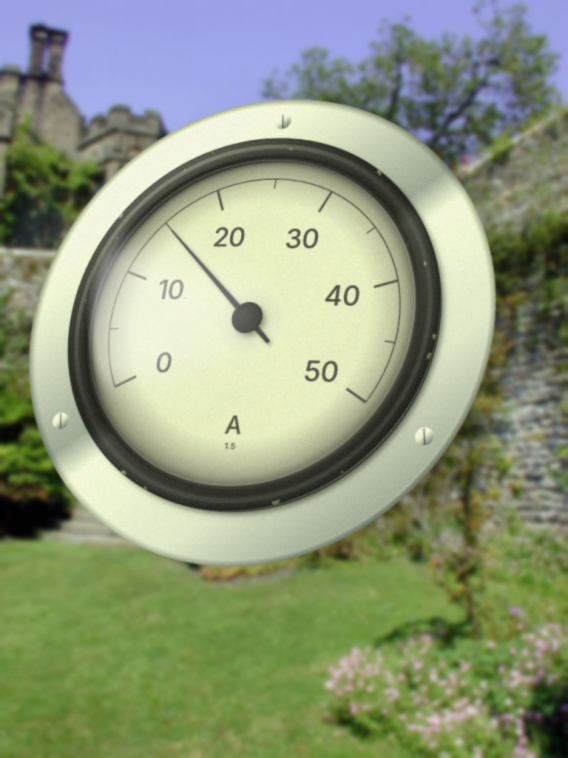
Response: 15A
